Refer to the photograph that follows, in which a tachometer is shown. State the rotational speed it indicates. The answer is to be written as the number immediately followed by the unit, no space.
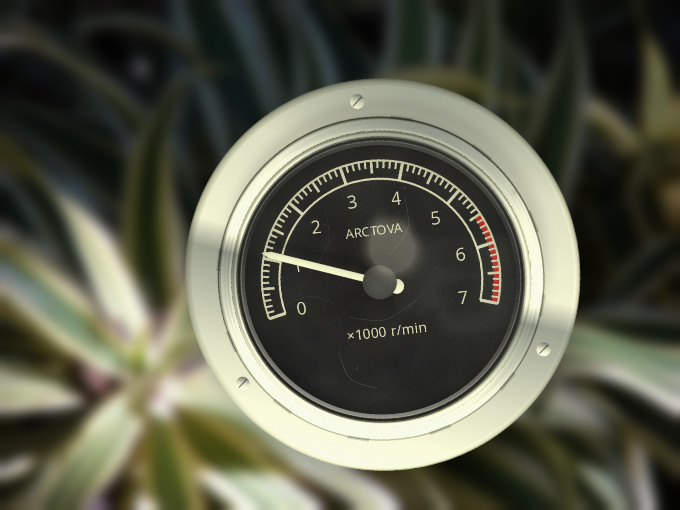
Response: 1100rpm
